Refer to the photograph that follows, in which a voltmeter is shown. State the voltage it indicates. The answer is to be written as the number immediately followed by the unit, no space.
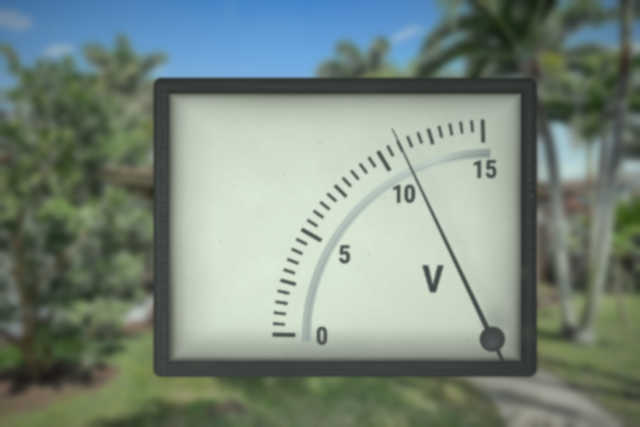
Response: 11V
